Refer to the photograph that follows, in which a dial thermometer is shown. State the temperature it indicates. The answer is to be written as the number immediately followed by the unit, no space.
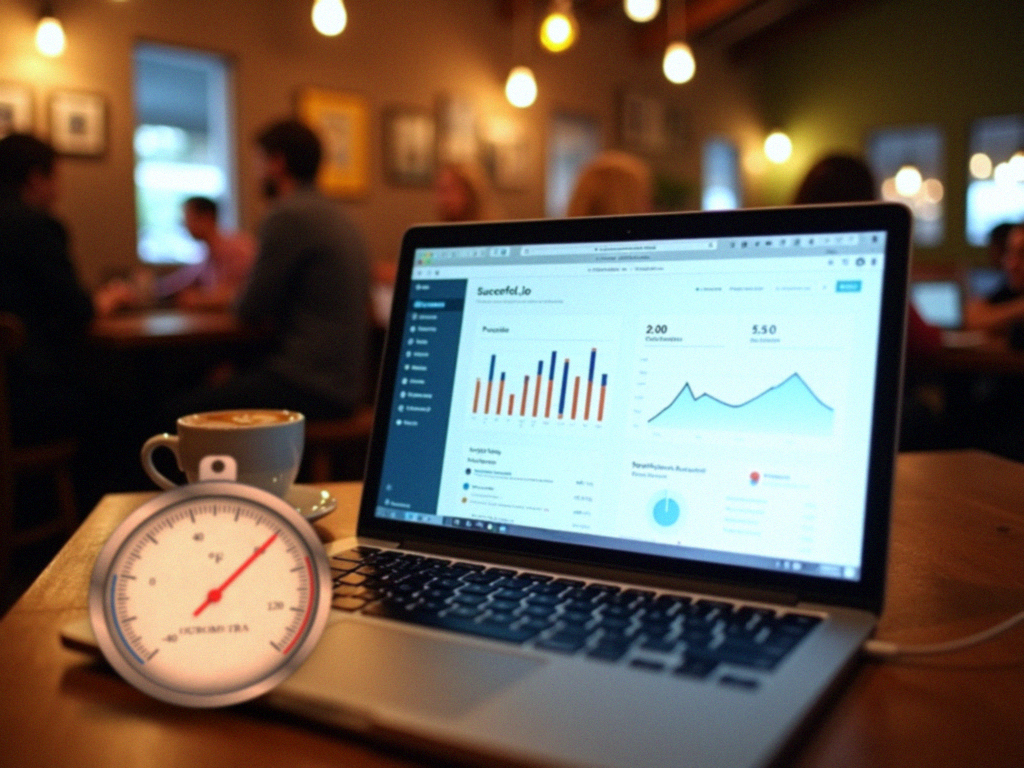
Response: 80°F
